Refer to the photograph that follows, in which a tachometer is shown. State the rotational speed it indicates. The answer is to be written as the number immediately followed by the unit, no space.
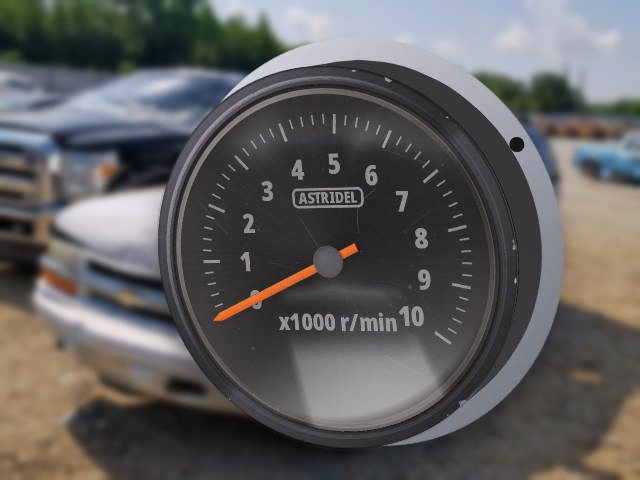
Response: 0rpm
